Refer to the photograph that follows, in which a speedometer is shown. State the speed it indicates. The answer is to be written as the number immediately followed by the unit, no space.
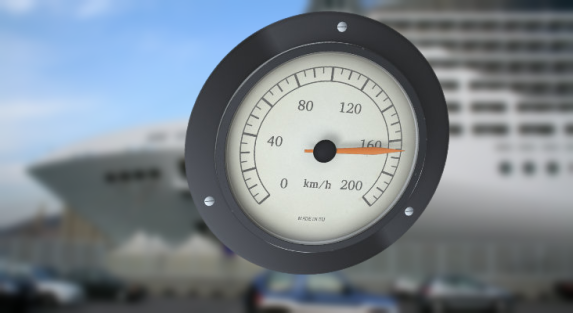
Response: 165km/h
